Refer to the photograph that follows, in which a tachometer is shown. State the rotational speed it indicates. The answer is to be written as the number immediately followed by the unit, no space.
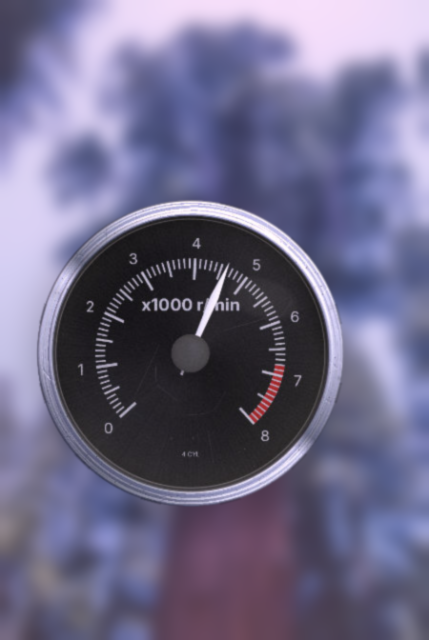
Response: 4600rpm
